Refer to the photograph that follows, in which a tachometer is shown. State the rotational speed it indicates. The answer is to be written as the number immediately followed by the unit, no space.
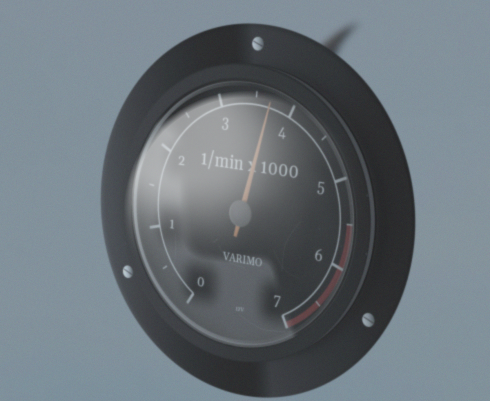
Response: 3750rpm
